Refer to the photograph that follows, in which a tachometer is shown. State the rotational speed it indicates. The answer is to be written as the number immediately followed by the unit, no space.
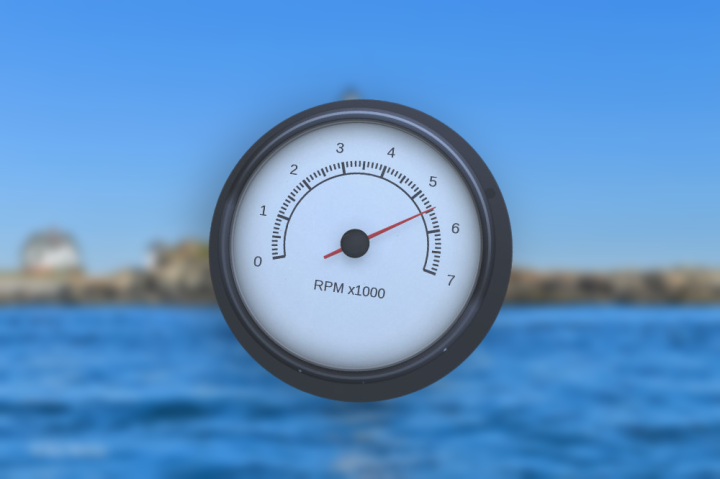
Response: 5500rpm
